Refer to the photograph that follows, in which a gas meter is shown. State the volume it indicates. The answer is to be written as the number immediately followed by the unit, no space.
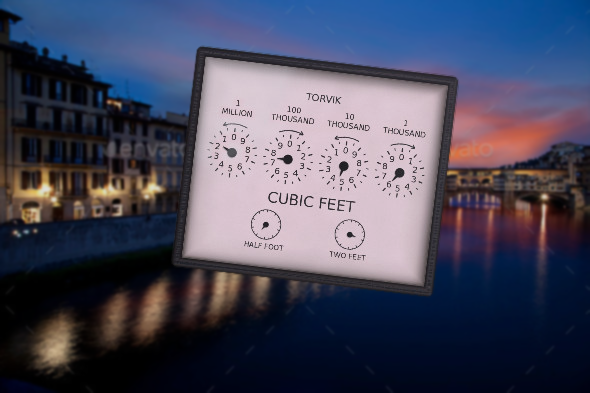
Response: 174600ft³
